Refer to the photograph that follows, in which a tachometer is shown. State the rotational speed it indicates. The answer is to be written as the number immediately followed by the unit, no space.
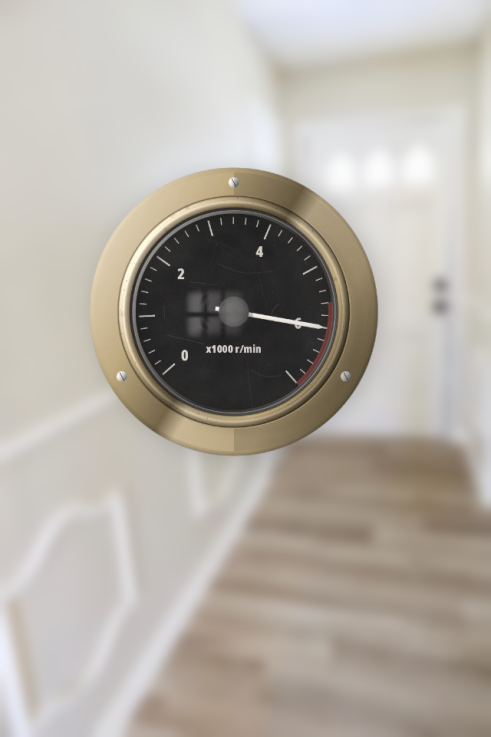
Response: 6000rpm
